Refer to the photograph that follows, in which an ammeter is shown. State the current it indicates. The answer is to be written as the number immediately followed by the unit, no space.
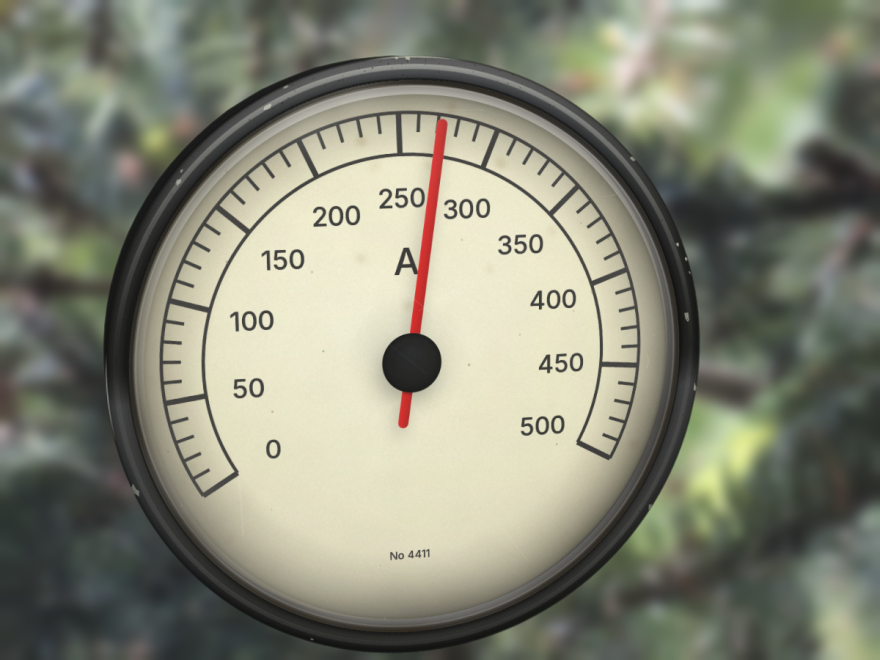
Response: 270A
